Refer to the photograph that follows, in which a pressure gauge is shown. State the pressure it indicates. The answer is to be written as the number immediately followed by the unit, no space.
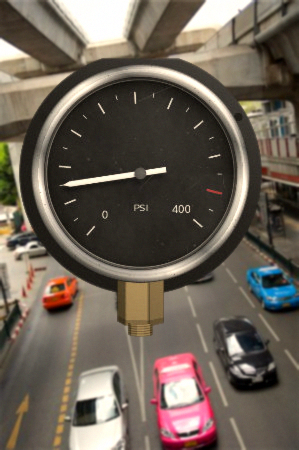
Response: 60psi
